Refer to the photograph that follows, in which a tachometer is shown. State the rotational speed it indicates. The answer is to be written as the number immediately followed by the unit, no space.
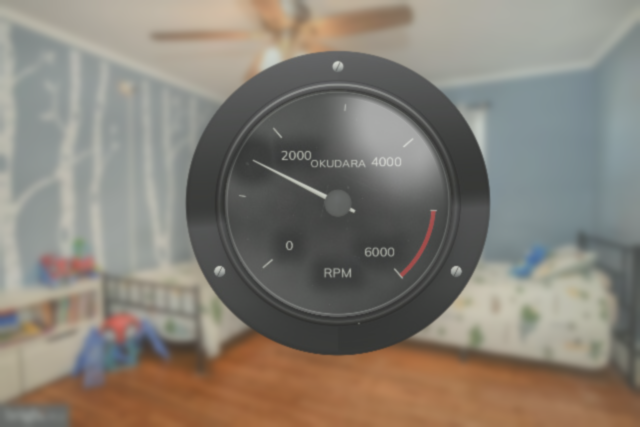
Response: 1500rpm
